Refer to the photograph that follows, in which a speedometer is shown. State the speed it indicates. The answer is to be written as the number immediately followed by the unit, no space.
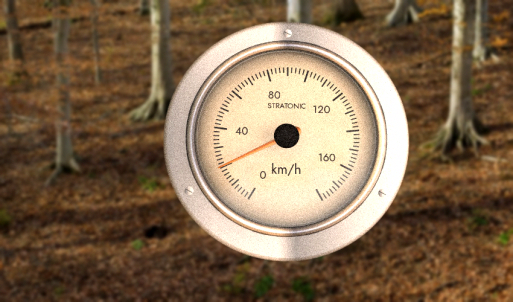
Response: 20km/h
